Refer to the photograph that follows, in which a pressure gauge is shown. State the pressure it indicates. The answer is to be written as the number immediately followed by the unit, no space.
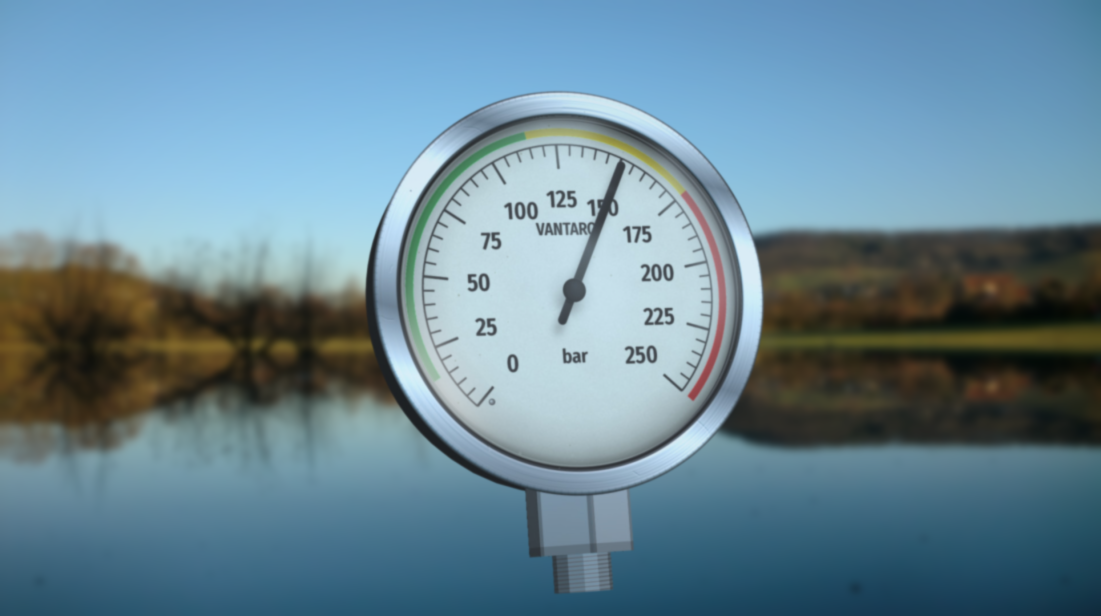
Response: 150bar
